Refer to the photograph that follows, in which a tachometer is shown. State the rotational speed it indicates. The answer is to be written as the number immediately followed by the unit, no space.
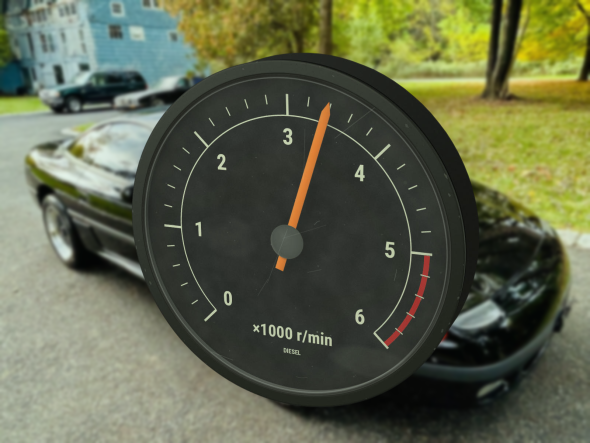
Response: 3400rpm
